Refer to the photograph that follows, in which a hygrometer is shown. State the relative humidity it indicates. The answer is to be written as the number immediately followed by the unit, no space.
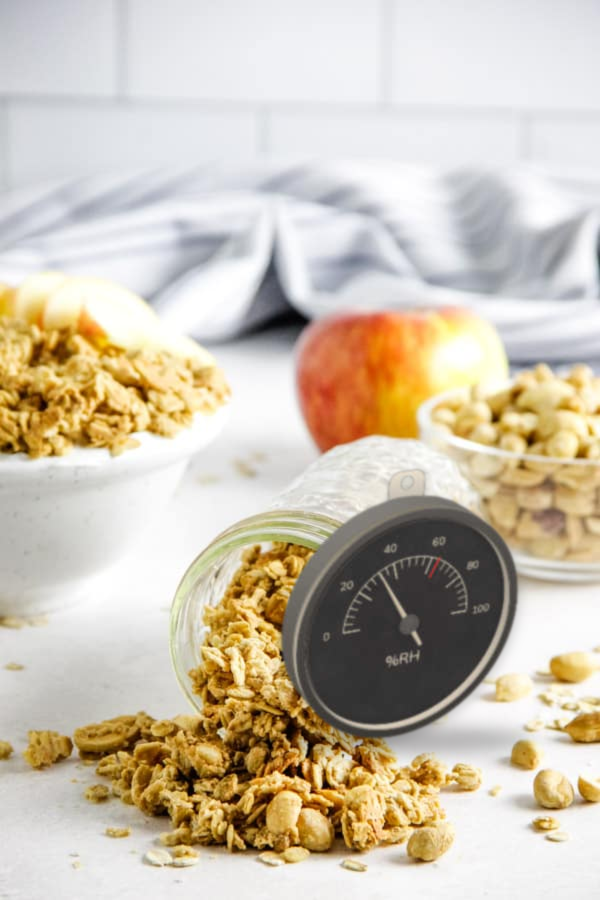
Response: 32%
